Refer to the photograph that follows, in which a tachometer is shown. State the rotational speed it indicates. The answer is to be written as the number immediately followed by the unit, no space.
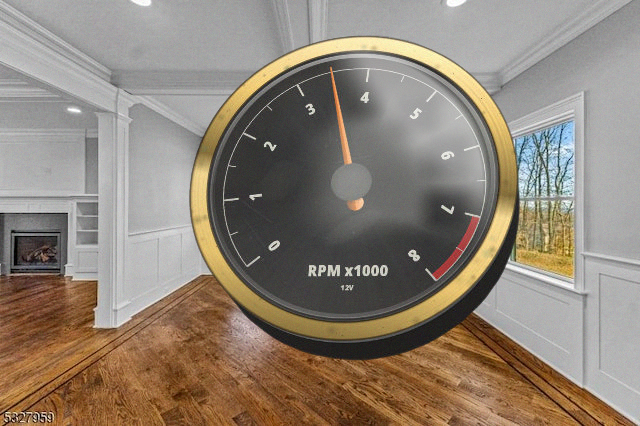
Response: 3500rpm
